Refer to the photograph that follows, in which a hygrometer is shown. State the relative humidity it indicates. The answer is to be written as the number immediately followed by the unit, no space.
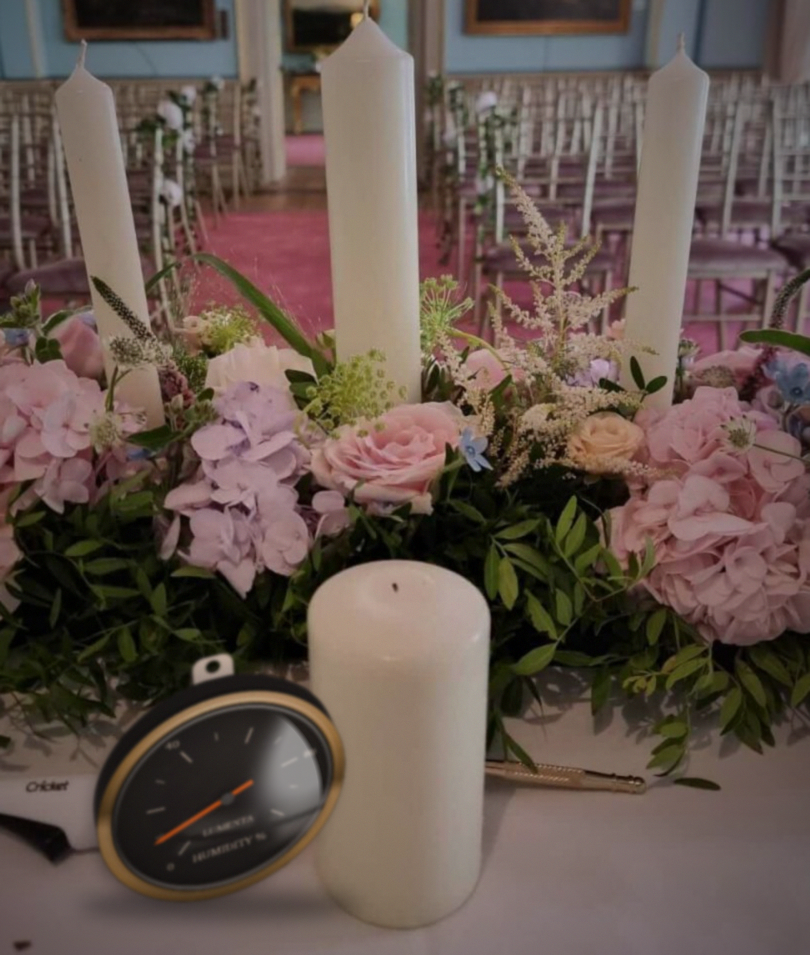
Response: 10%
